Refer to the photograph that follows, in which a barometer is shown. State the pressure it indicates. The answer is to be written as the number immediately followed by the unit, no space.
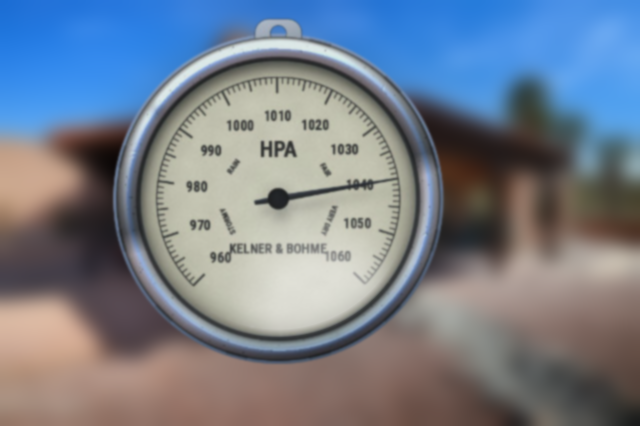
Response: 1040hPa
